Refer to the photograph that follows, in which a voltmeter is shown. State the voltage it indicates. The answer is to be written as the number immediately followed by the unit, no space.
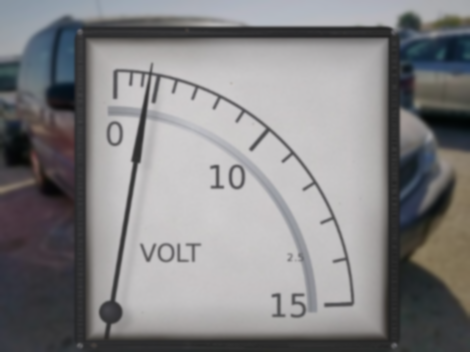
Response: 4.5V
